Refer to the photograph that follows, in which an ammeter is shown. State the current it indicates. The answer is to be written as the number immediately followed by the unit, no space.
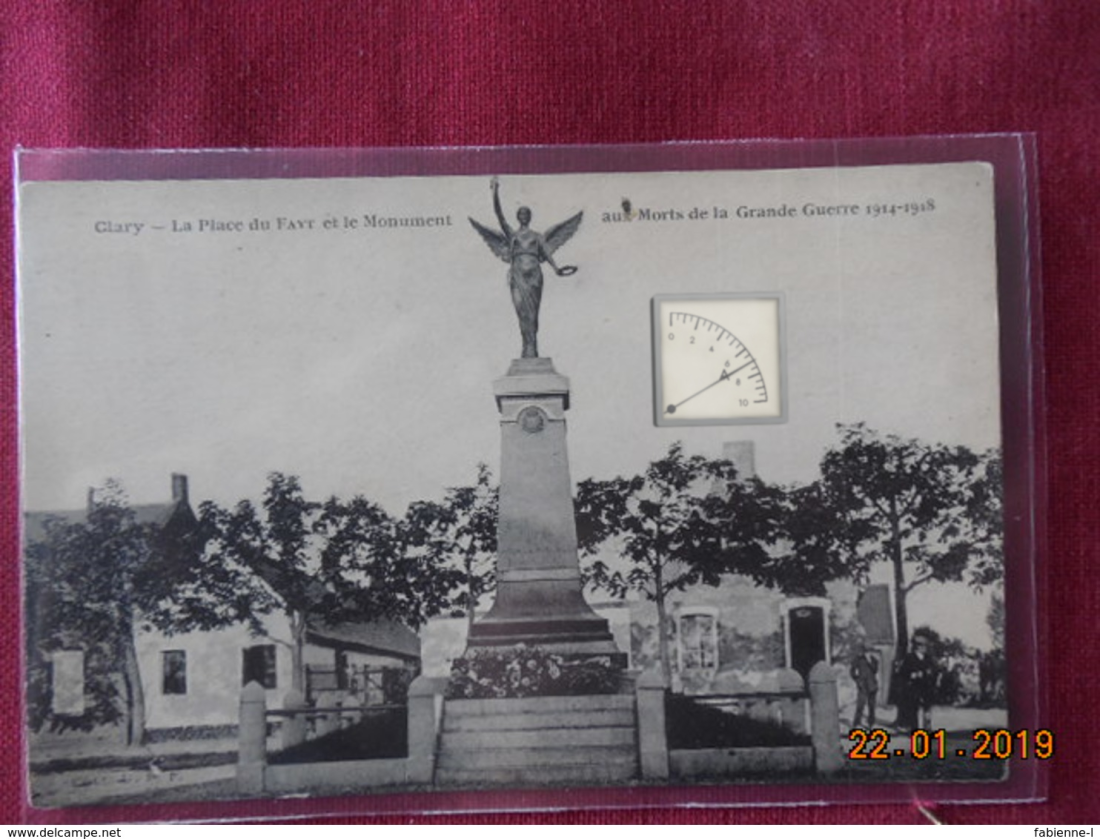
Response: 7A
